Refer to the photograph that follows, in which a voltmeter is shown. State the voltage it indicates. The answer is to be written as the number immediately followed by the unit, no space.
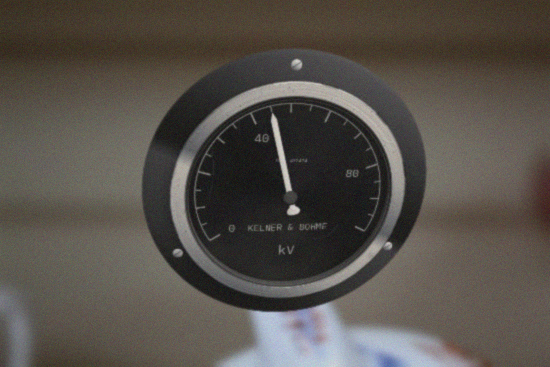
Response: 45kV
